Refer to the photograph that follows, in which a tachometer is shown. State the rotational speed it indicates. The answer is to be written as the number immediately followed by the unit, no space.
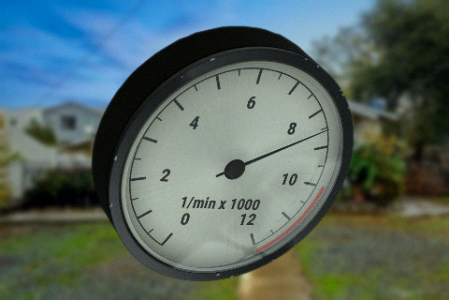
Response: 8500rpm
